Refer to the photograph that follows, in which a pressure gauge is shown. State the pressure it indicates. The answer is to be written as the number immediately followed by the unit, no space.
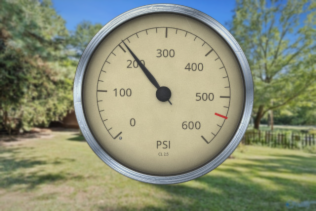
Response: 210psi
